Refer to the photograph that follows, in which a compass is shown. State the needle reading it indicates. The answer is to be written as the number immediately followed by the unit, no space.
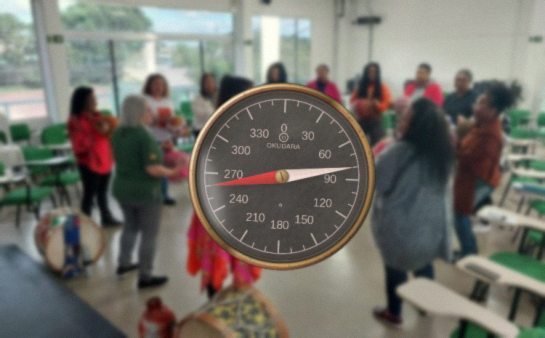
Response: 260°
